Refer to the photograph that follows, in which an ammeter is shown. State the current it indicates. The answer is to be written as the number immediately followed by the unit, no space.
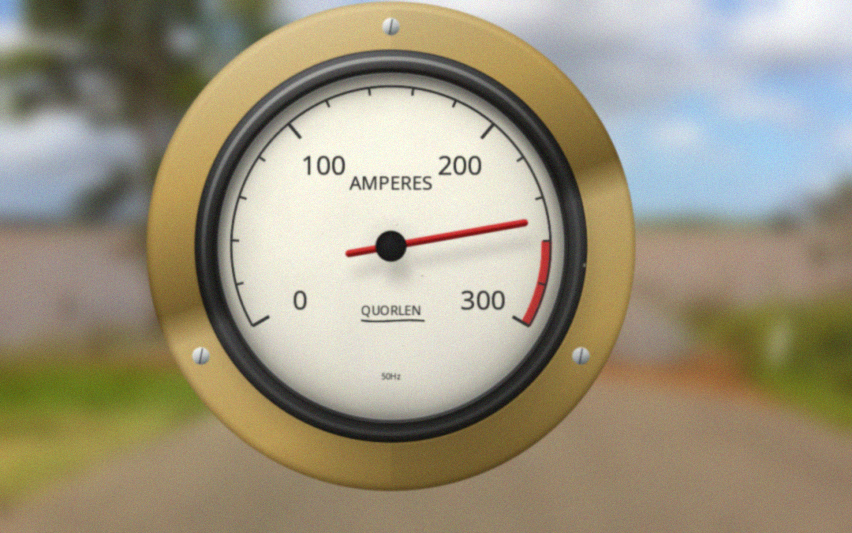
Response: 250A
